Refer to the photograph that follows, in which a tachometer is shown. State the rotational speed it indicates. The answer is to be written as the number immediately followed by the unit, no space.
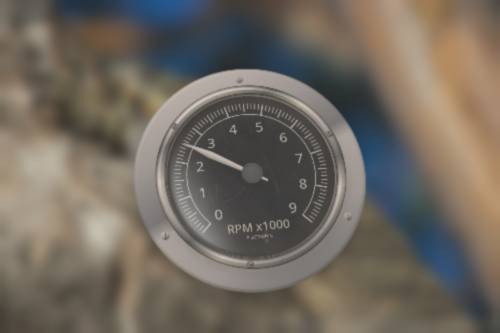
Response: 2500rpm
